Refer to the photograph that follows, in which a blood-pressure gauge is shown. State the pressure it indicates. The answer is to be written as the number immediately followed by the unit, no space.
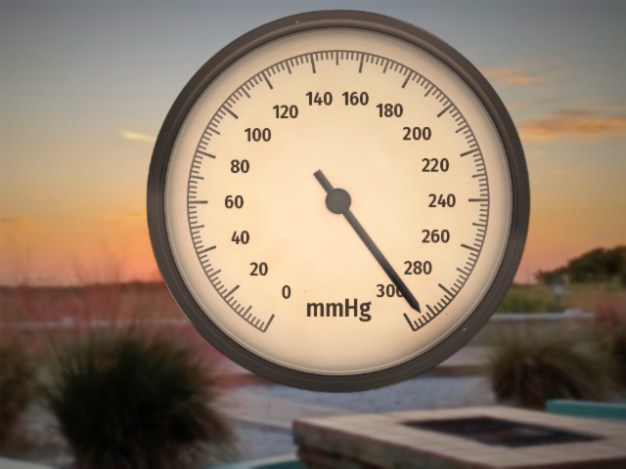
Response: 294mmHg
